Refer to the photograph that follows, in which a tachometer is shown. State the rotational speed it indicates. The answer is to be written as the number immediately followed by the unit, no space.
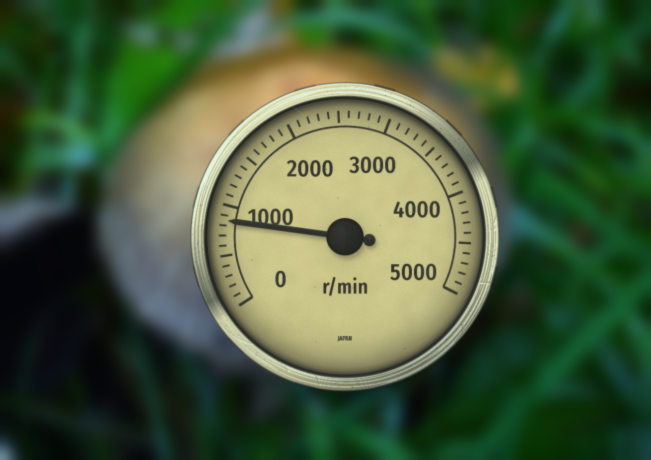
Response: 850rpm
